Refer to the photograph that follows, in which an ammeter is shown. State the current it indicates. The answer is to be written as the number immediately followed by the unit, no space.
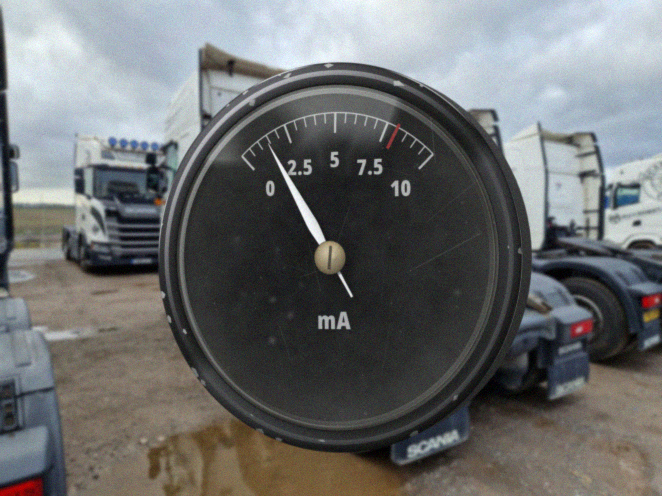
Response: 1.5mA
